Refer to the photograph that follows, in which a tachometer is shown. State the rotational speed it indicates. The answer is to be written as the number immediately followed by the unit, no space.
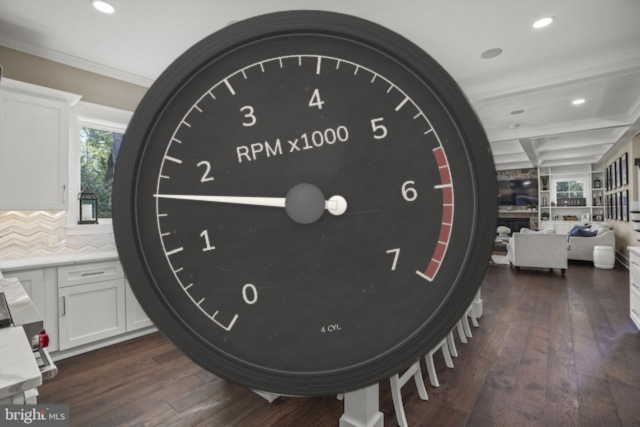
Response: 1600rpm
